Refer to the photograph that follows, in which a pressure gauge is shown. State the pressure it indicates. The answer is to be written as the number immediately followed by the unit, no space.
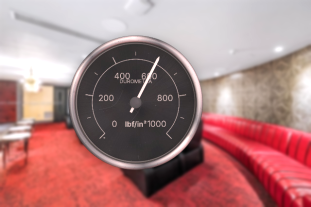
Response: 600psi
